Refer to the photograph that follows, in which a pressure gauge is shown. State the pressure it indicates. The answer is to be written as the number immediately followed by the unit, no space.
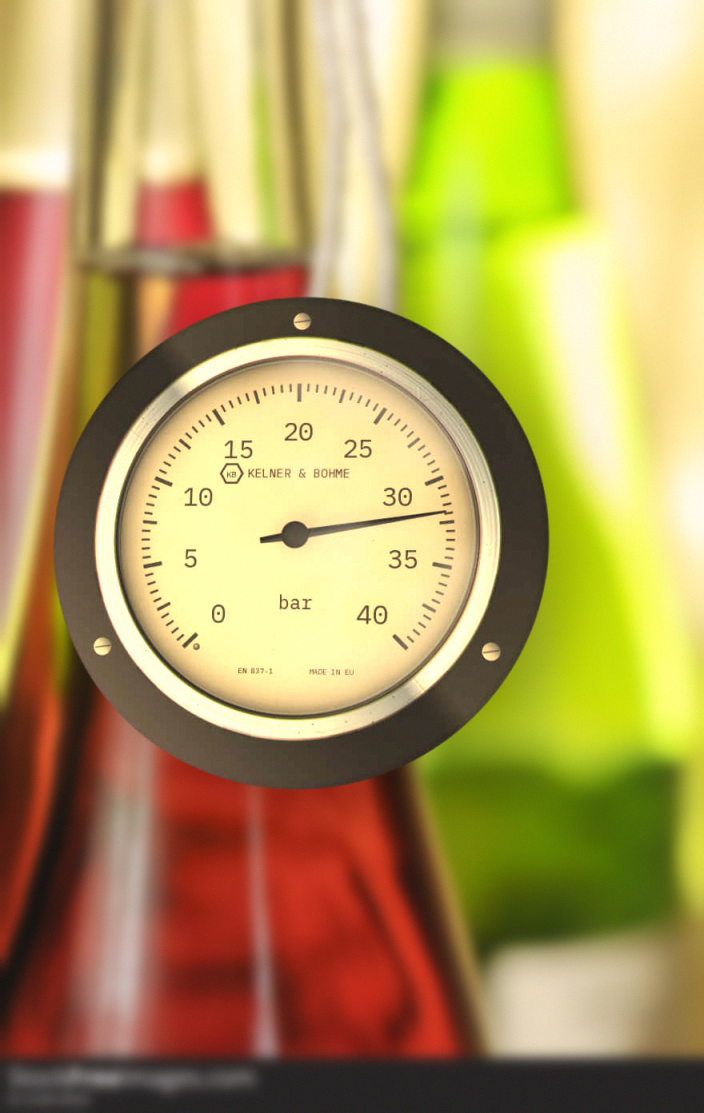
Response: 32bar
